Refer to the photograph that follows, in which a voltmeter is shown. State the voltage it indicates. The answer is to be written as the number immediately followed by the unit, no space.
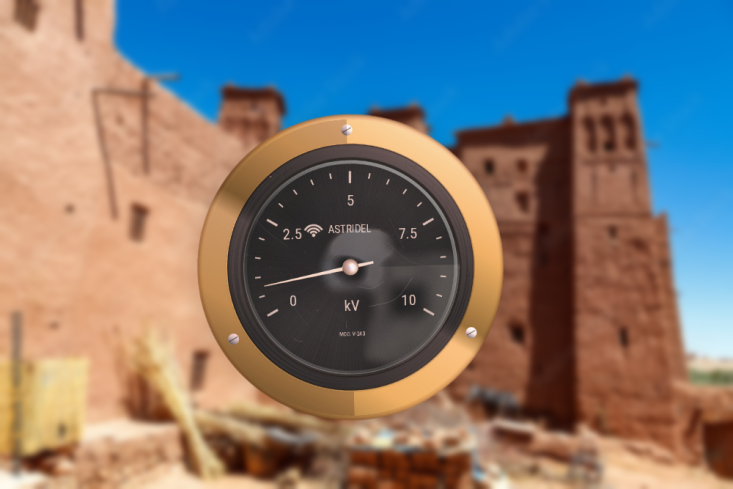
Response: 0.75kV
